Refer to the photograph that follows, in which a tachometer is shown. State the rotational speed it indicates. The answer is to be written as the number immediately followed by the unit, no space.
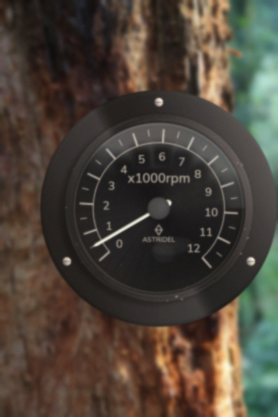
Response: 500rpm
